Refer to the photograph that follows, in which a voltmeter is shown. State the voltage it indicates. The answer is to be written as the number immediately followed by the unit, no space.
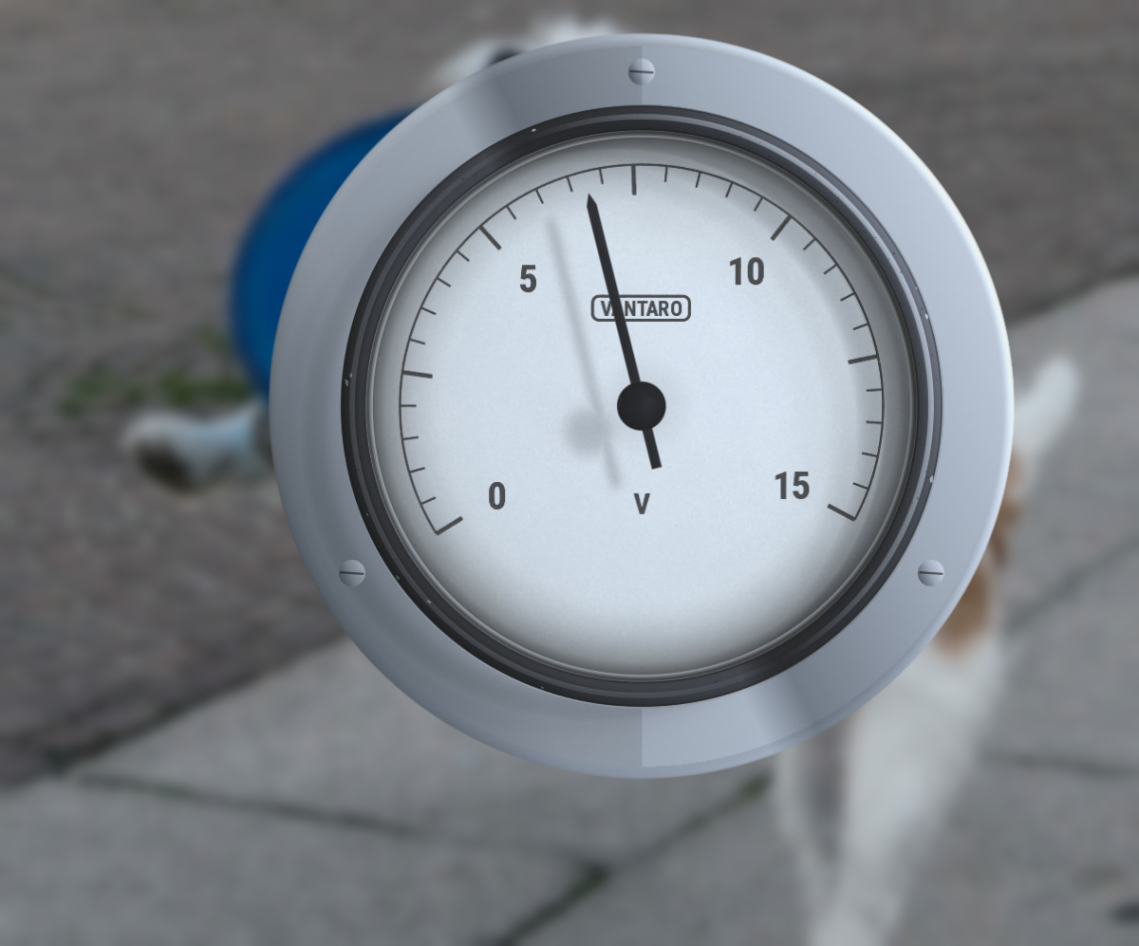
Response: 6.75V
